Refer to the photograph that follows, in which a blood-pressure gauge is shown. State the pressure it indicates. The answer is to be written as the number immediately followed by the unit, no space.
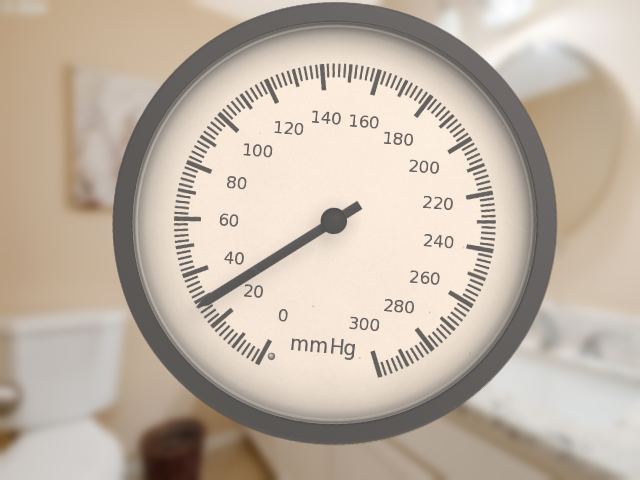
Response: 28mmHg
